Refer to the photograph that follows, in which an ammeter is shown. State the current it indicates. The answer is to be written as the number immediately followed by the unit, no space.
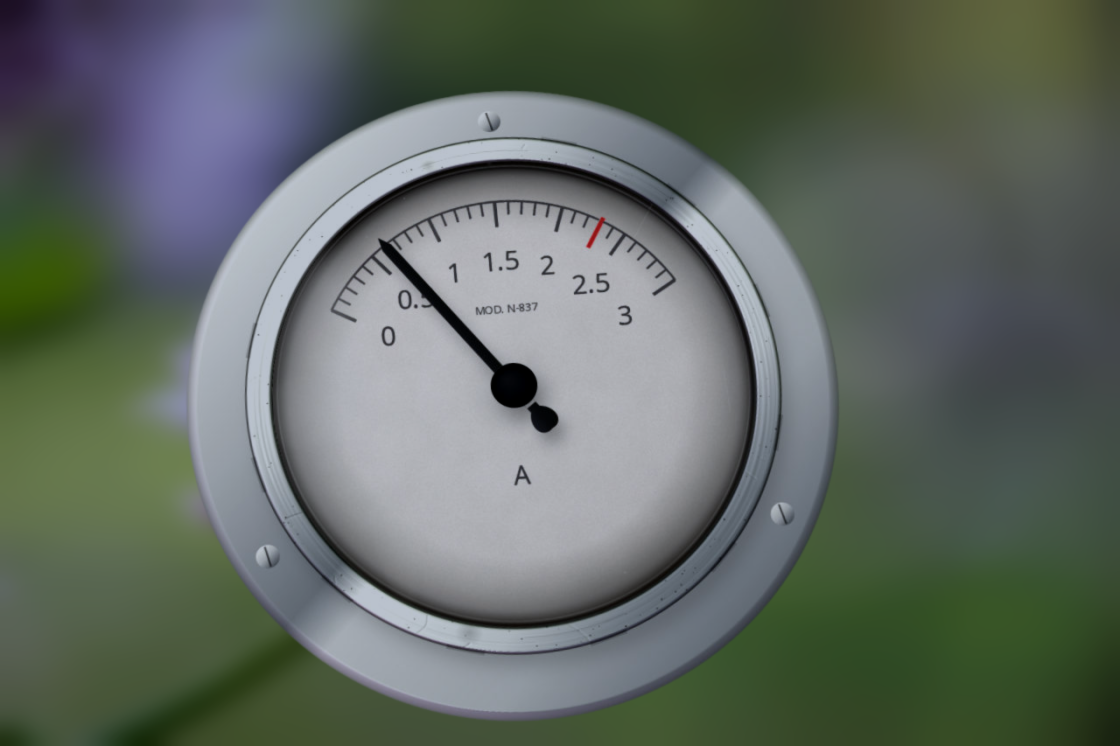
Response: 0.6A
